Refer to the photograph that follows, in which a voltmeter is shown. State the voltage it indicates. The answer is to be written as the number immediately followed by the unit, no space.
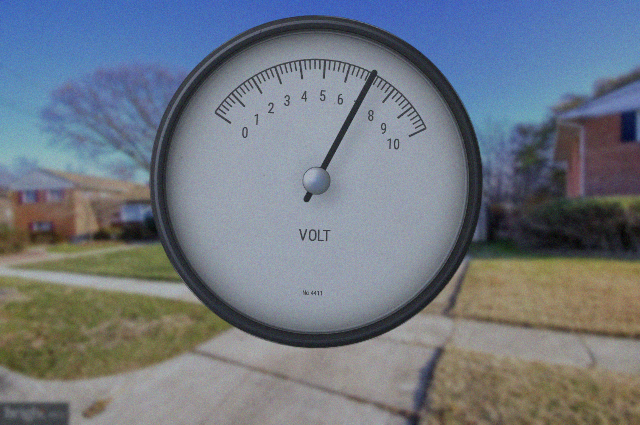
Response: 7V
